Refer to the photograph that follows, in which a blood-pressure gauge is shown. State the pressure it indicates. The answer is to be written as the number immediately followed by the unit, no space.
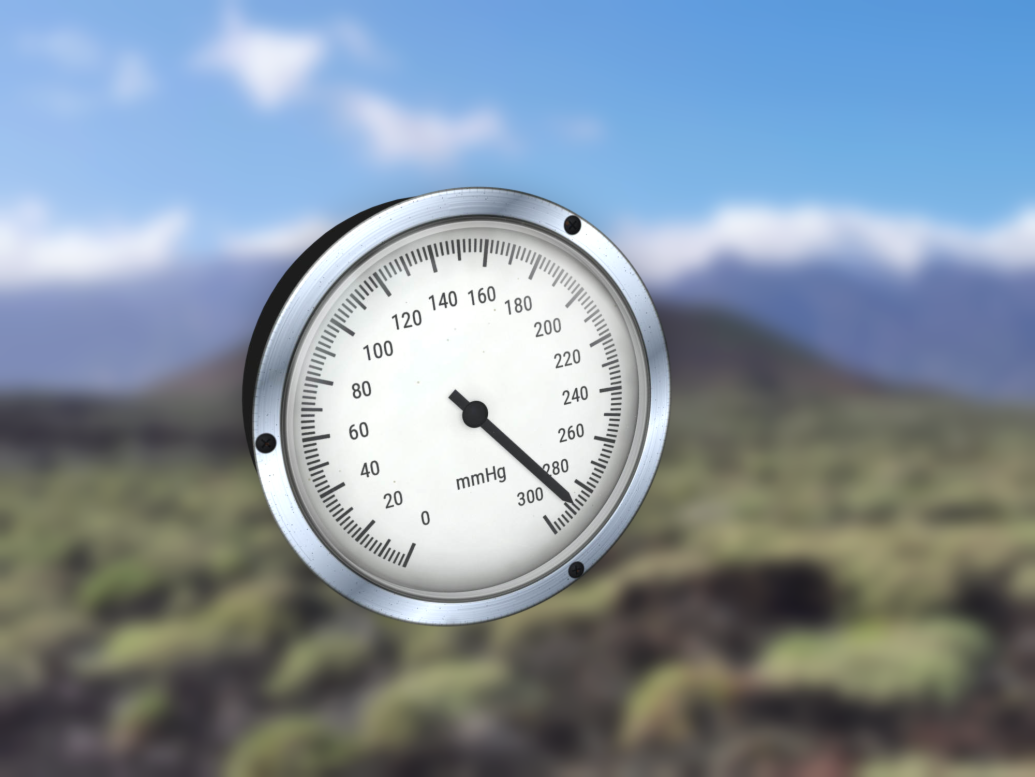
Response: 288mmHg
